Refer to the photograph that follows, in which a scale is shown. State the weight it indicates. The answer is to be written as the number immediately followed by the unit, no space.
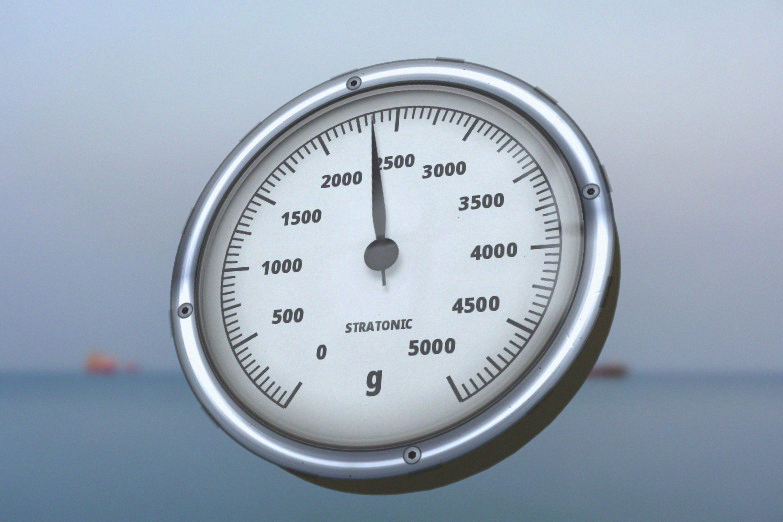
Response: 2350g
